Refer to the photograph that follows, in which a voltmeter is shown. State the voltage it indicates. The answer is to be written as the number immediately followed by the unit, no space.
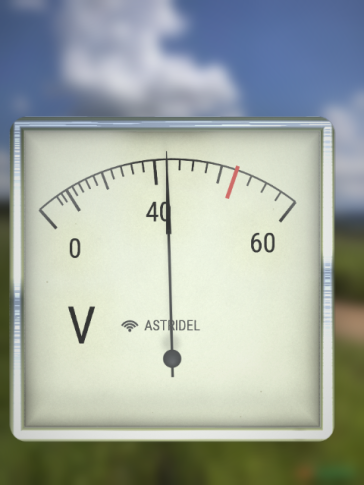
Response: 42V
